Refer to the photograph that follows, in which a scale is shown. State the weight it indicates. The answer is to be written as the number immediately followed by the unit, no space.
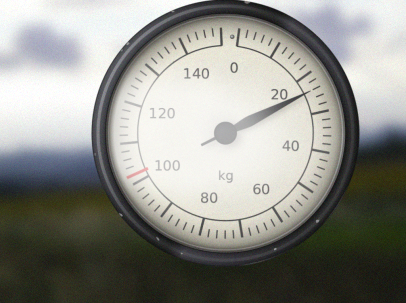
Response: 24kg
